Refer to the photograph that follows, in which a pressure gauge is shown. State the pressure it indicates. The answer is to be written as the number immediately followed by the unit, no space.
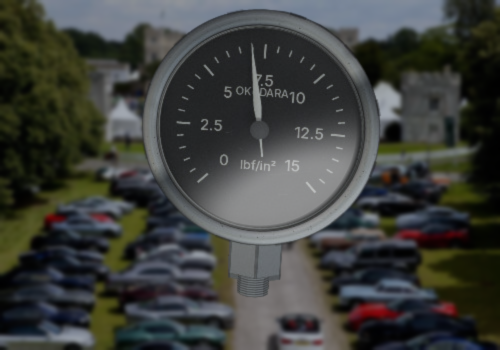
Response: 7psi
